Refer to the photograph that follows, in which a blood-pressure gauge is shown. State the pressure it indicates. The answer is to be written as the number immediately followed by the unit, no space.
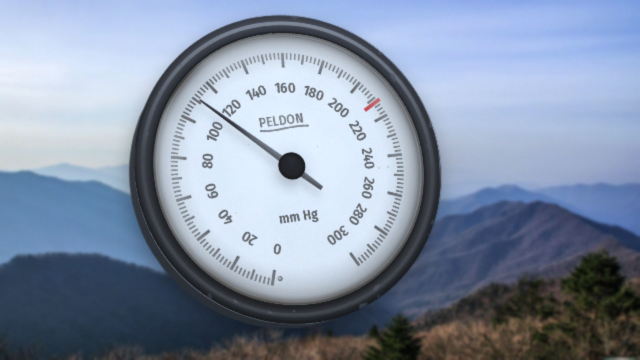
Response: 110mmHg
